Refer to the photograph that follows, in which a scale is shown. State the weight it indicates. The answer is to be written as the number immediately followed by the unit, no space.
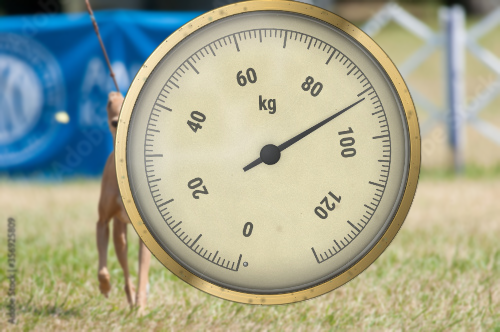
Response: 91kg
